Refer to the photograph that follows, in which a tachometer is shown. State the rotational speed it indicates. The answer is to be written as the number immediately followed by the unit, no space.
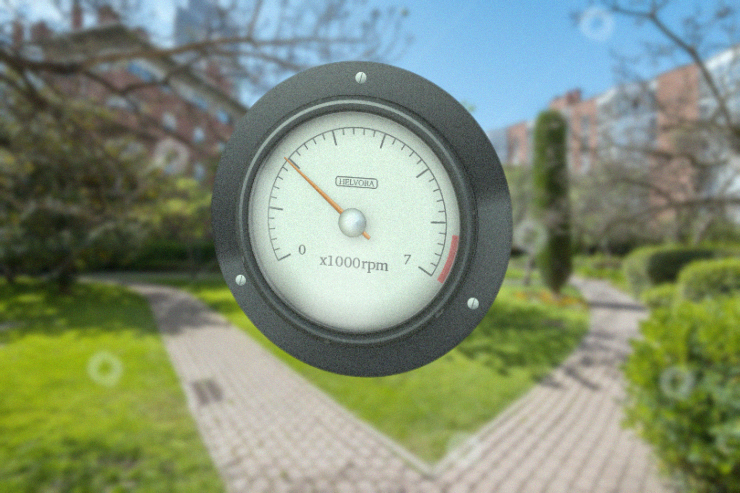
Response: 2000rpm
